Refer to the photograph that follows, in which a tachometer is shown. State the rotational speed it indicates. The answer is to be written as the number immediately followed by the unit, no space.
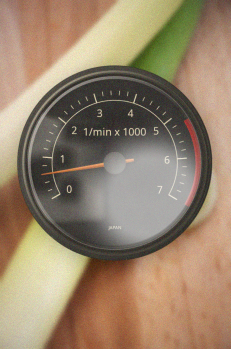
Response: 600rpm
